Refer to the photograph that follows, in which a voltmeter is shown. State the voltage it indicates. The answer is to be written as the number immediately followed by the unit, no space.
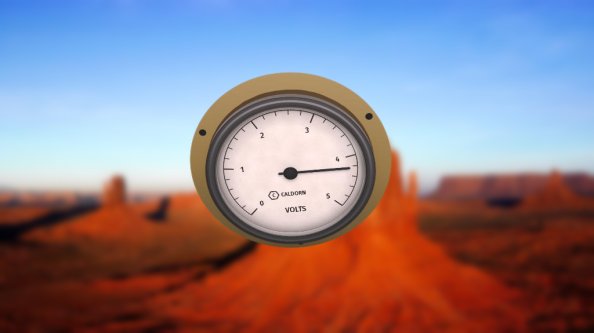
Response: 4.2V
